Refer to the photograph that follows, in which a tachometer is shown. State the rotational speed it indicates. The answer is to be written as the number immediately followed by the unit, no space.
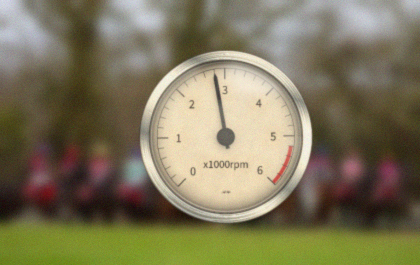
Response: 2800rpm
